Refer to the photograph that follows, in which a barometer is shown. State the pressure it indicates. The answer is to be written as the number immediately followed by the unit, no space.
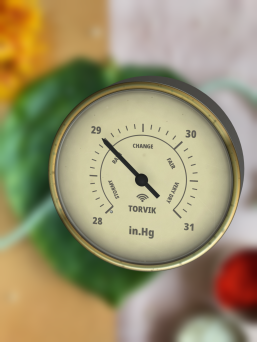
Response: 29inHg
